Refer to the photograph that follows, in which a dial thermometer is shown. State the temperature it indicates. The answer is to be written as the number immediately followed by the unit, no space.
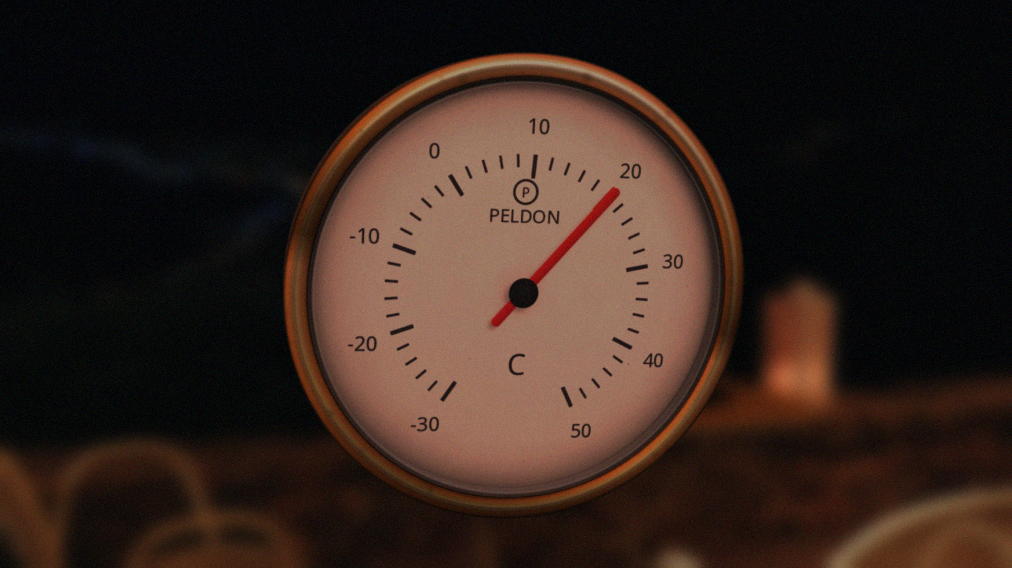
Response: 20°C
